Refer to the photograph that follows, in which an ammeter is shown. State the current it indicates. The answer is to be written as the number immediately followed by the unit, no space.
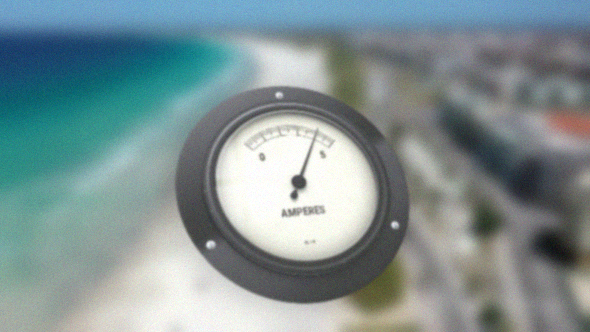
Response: 4A
